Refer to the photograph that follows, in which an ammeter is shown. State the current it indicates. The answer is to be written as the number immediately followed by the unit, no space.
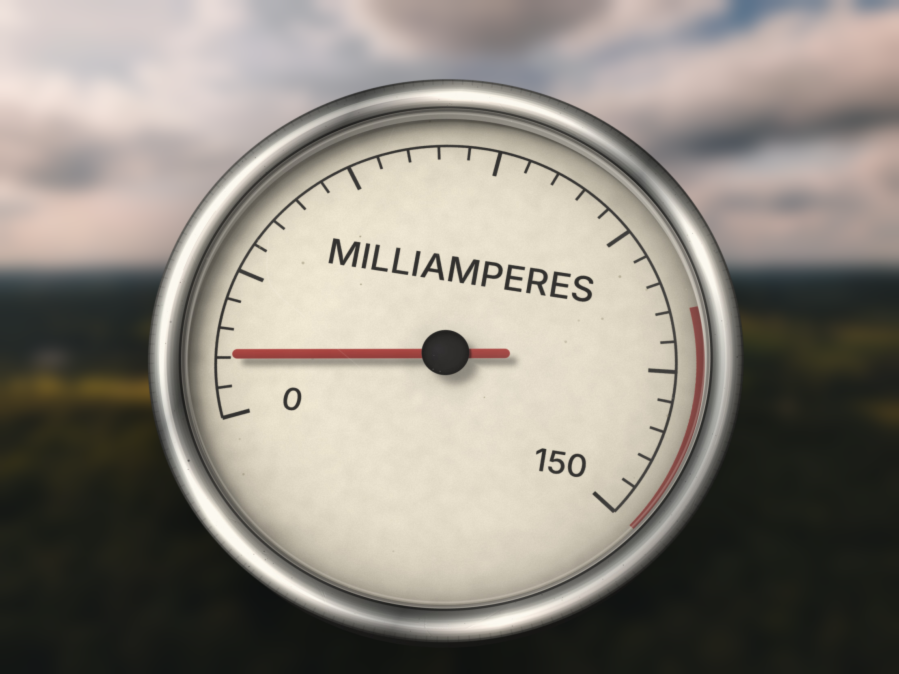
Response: 10mA
